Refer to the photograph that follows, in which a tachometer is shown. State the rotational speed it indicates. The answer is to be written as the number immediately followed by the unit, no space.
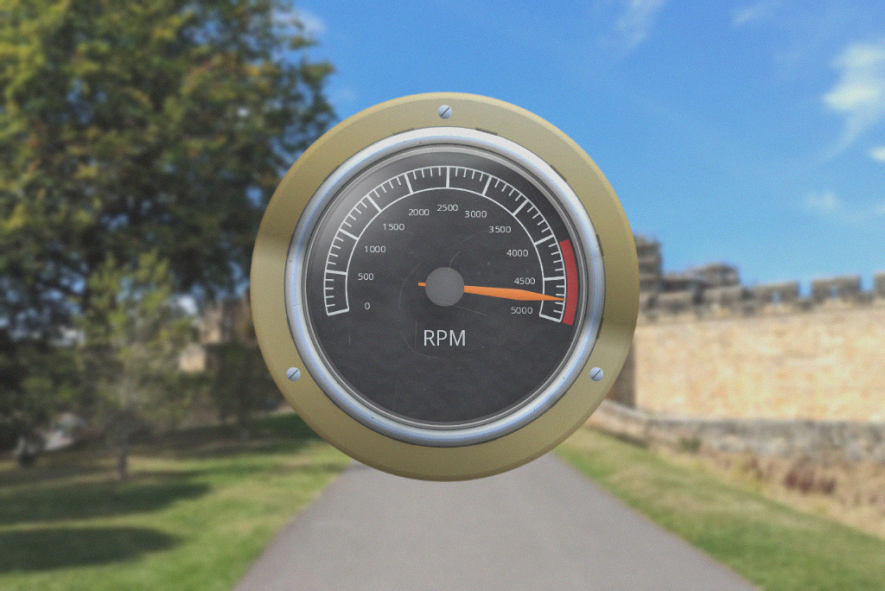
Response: 4750rpm
